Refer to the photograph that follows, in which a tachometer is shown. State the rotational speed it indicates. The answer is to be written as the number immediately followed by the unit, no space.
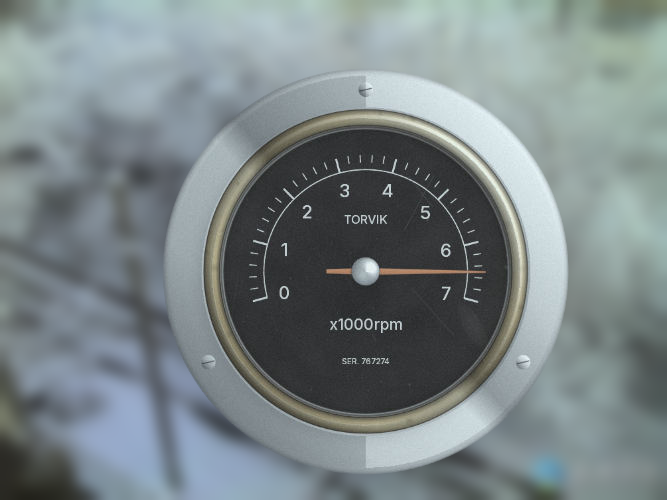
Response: 6500rpm
